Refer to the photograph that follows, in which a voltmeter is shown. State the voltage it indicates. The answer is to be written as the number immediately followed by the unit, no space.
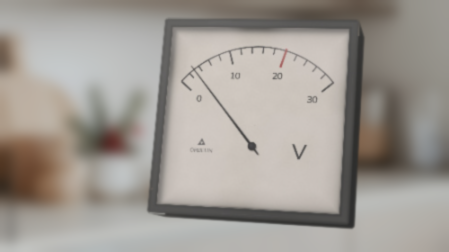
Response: 3V
